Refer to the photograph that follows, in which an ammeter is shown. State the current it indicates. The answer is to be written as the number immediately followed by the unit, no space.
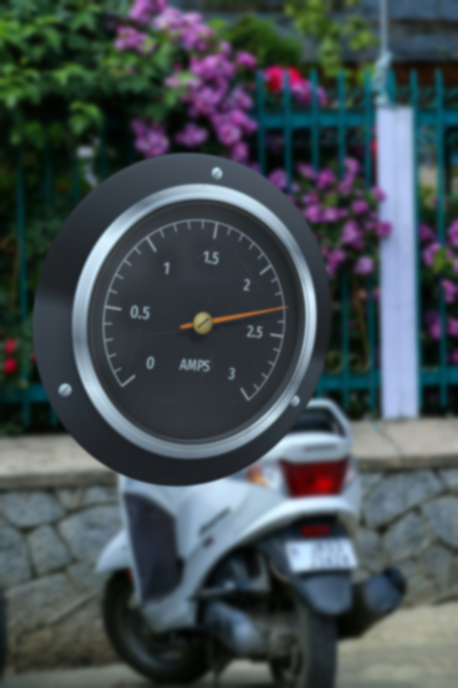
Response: 2.3A
